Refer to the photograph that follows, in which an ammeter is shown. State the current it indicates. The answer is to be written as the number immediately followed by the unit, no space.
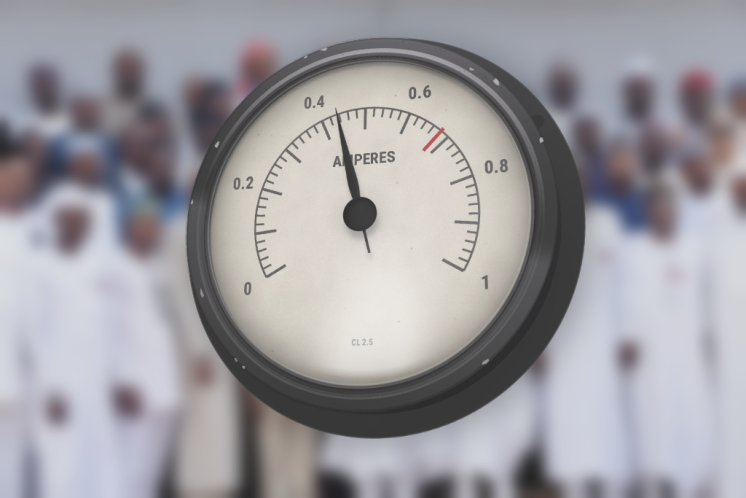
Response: 0.44A
